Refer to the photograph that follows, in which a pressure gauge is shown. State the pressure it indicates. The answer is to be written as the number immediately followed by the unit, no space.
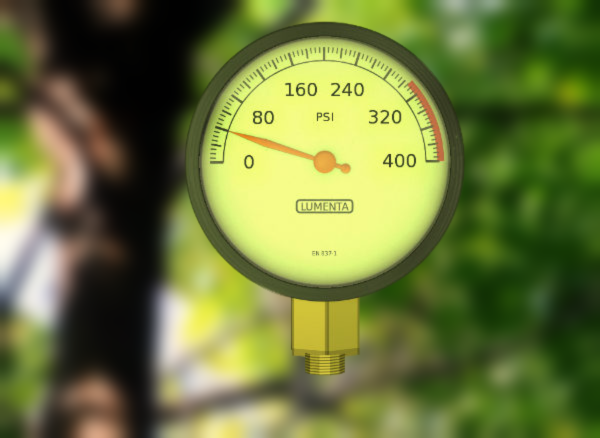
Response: 40psi
